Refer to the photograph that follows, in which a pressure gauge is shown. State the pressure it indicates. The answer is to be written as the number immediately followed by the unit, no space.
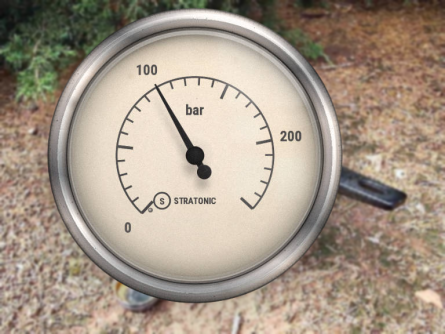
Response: 100bar
